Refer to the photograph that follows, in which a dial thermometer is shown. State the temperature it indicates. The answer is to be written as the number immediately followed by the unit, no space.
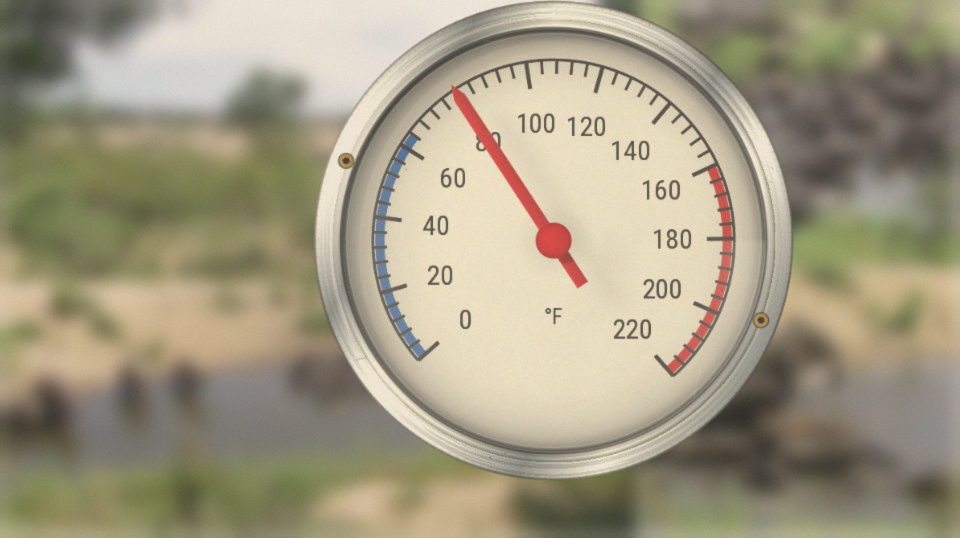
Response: 80°F
